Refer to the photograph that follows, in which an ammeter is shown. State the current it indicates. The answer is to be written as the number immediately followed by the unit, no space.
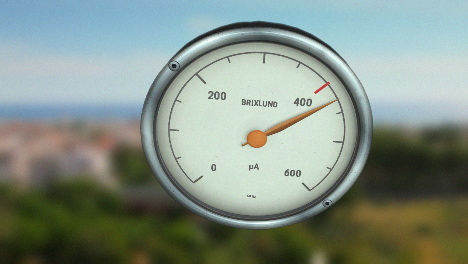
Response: 425µA
